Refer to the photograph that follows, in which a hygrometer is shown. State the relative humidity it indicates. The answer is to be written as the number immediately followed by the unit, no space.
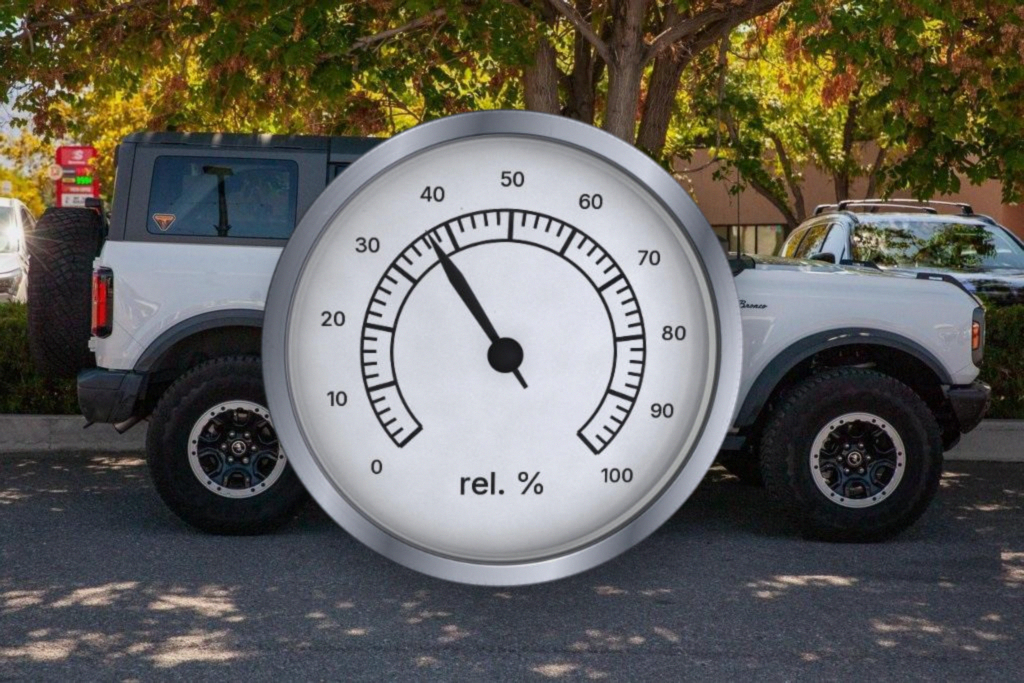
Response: 37%
